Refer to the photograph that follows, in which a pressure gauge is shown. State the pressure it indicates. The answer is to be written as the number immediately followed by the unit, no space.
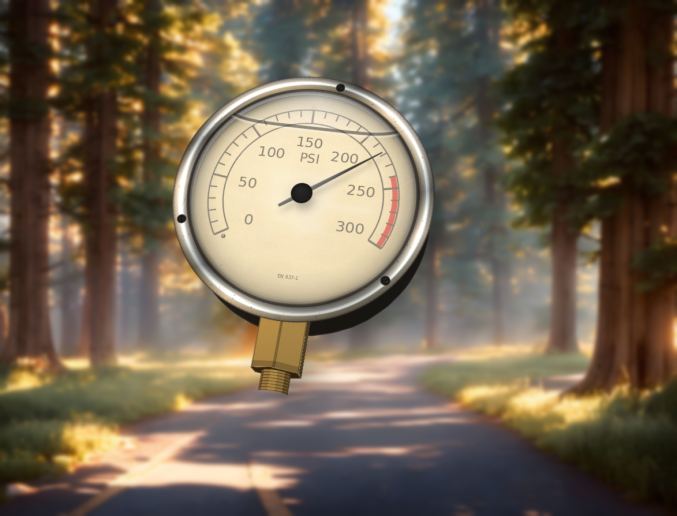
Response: 220psi
